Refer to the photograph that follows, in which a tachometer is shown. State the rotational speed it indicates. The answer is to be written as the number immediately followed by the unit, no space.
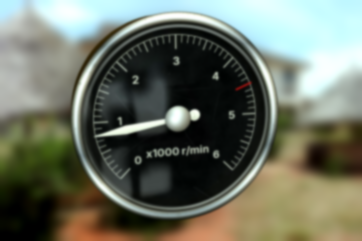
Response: 800rpm
